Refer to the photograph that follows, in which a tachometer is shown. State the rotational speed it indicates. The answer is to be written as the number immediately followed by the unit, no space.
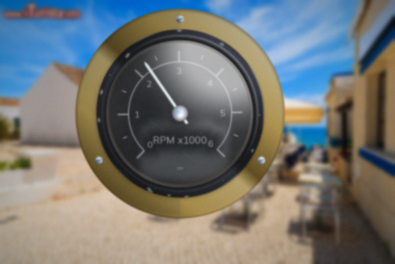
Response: 2250rpm
